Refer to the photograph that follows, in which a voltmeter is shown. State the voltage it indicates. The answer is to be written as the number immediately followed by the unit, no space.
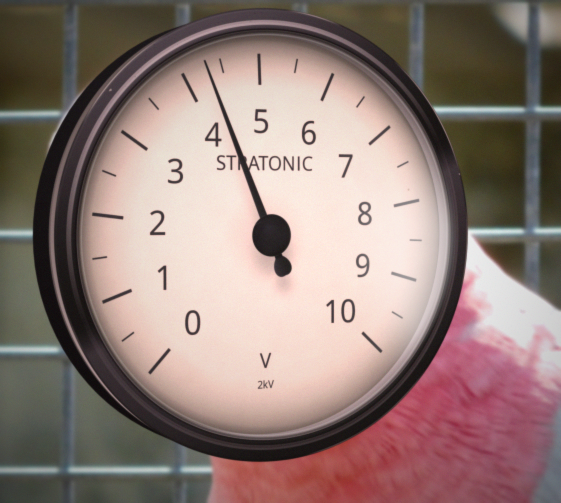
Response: 4.25V
